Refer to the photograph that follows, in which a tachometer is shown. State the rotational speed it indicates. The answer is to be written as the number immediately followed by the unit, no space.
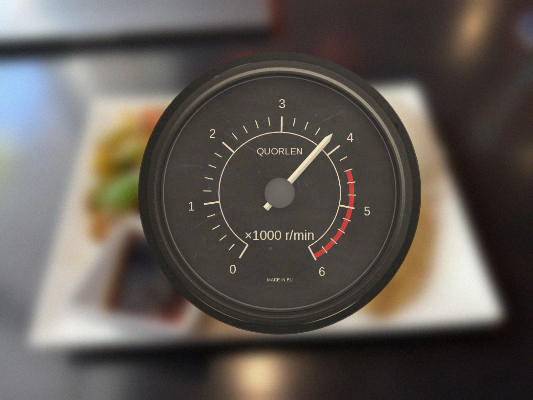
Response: 3800rpm
